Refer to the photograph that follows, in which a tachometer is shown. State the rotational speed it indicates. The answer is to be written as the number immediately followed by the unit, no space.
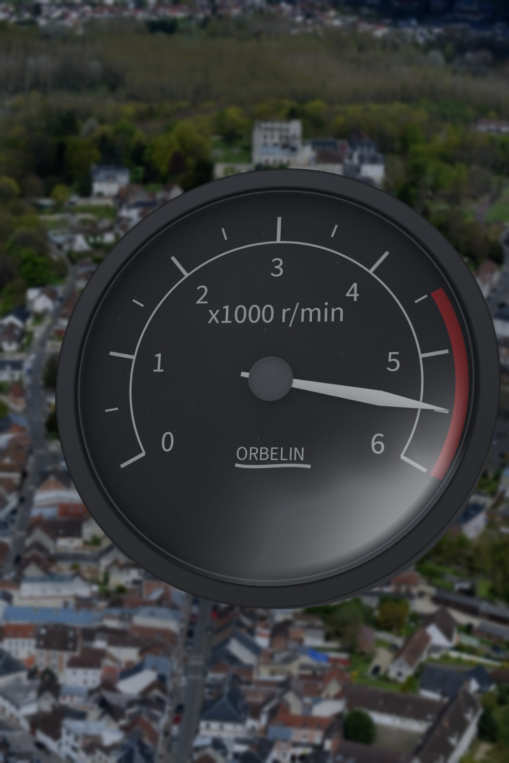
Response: 5500rpm
